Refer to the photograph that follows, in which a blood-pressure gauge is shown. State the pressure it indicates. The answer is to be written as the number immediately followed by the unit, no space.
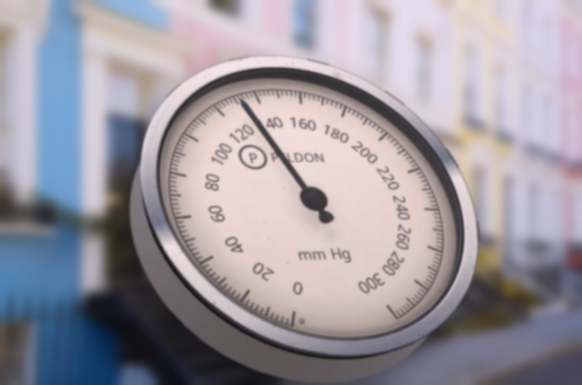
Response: 130mmHg
